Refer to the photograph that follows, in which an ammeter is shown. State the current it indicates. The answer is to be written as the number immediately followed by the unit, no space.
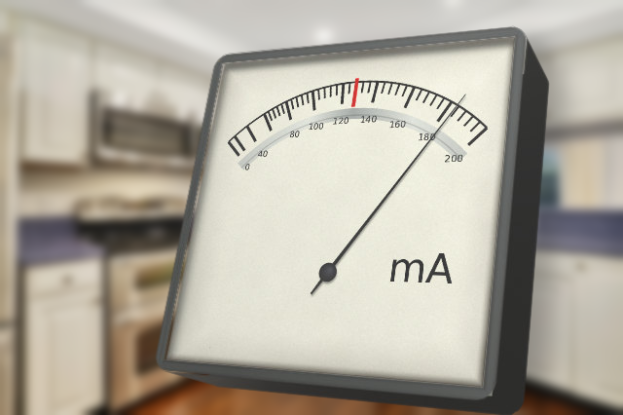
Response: 184mA
